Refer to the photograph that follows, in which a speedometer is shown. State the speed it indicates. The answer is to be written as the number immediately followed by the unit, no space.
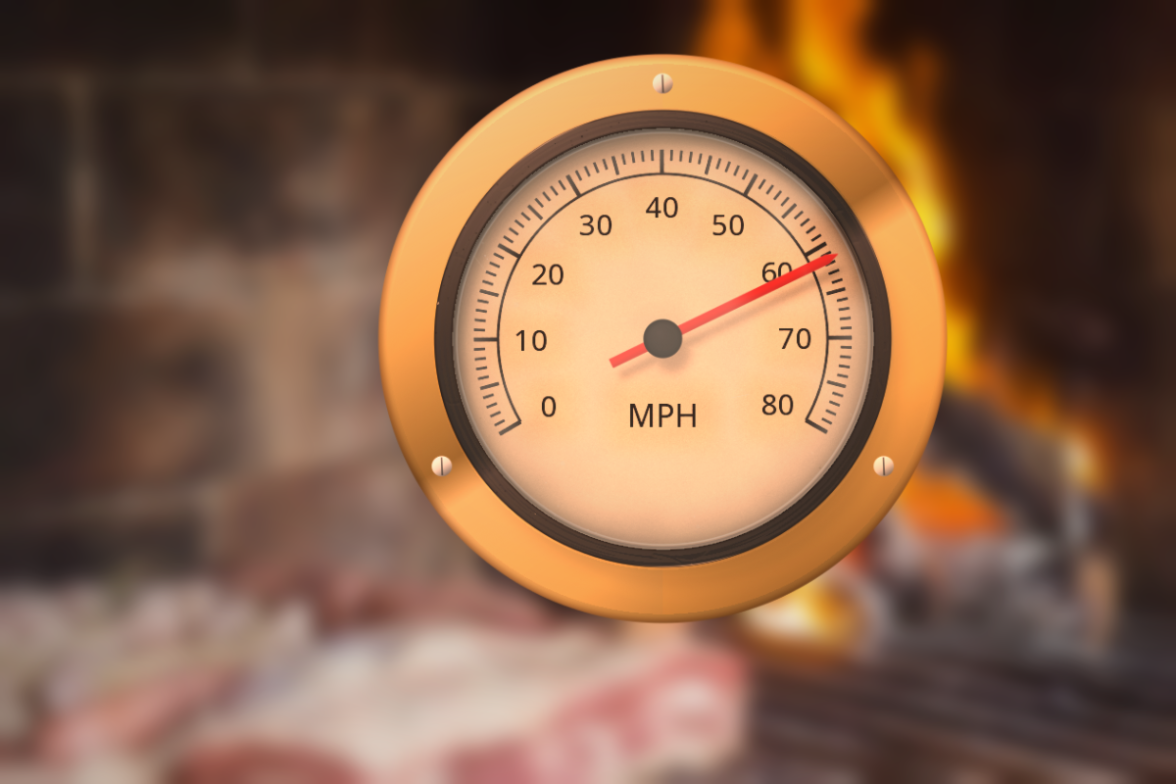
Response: 61.5mph
